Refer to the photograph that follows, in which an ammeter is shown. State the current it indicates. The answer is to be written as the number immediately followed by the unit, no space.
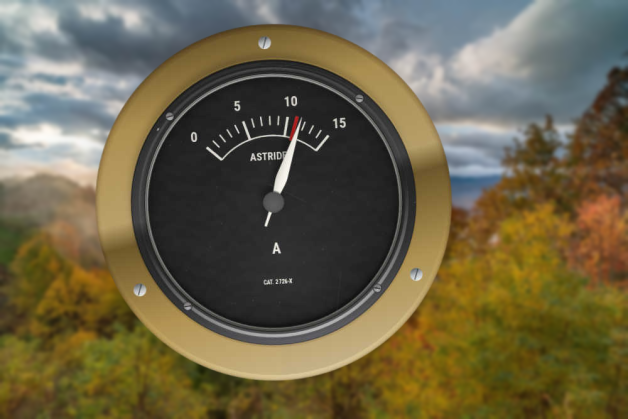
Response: 11.5A
